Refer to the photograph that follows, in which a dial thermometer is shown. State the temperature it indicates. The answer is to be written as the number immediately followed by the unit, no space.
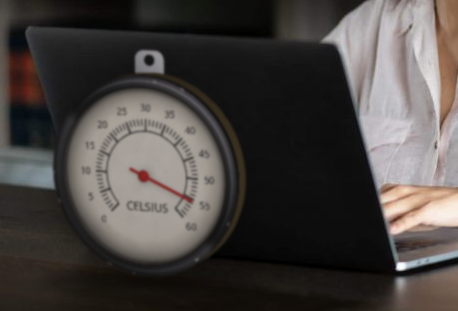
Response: 55°C
